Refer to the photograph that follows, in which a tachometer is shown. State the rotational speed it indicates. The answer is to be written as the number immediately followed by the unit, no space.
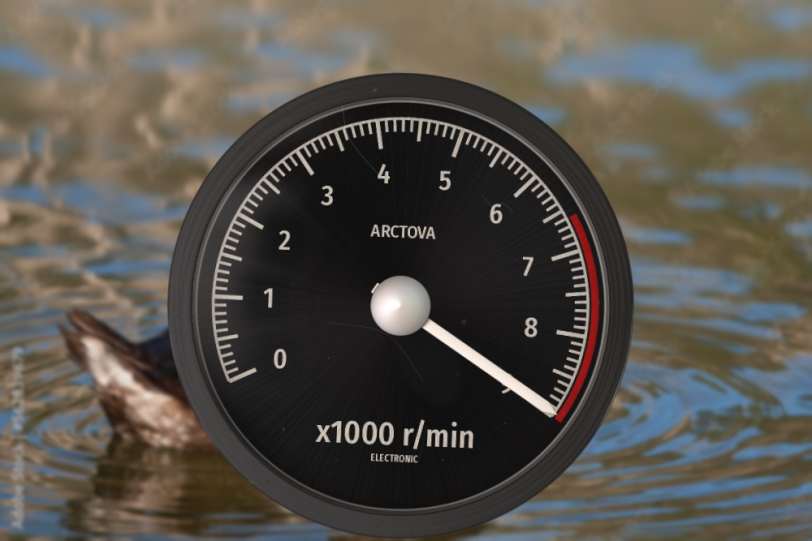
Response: 8950rpm
